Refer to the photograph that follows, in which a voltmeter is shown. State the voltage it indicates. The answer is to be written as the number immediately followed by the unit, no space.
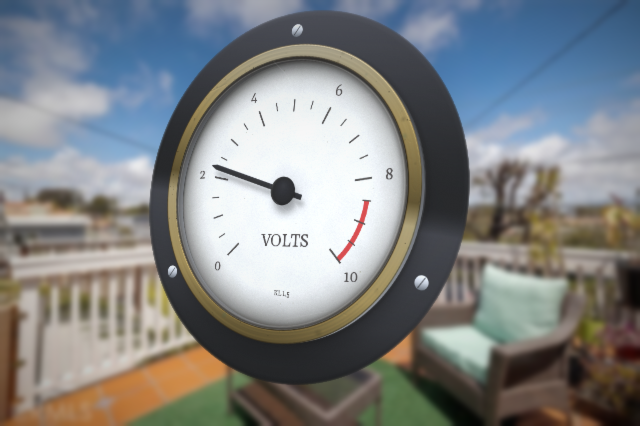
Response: 2.25V
